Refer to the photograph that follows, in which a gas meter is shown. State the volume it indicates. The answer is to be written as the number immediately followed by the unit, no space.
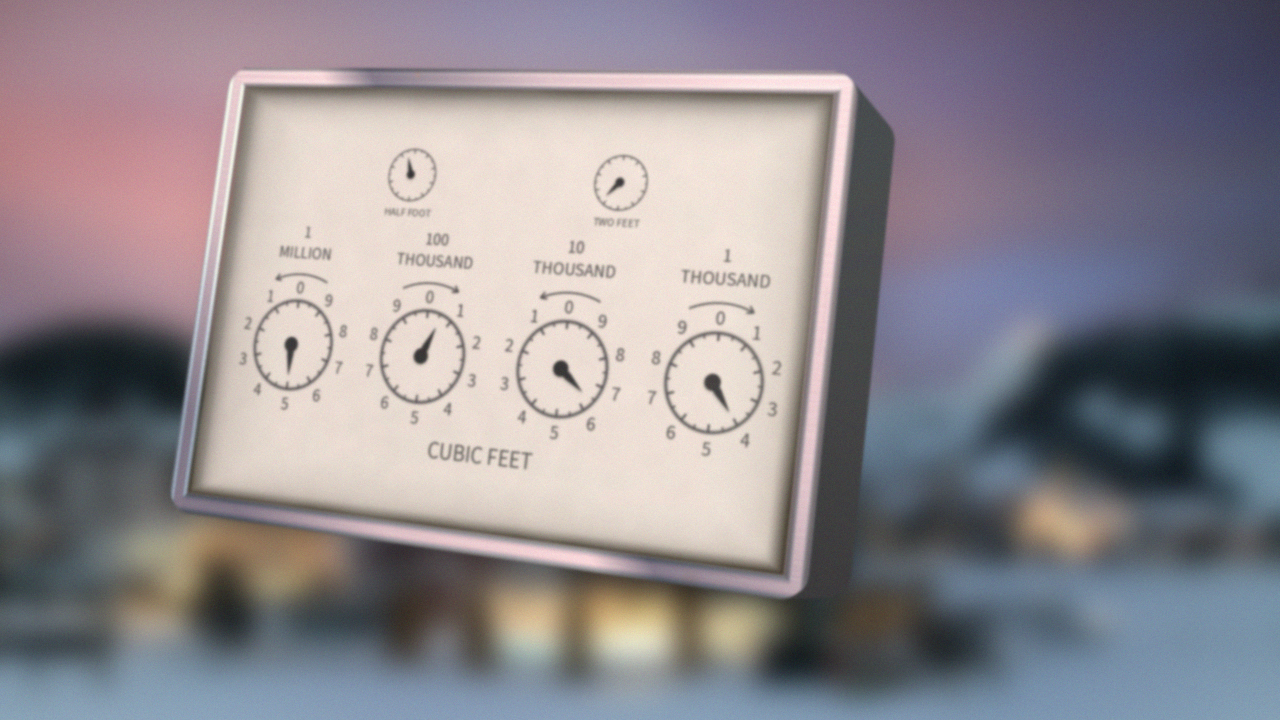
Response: 506400ft³
